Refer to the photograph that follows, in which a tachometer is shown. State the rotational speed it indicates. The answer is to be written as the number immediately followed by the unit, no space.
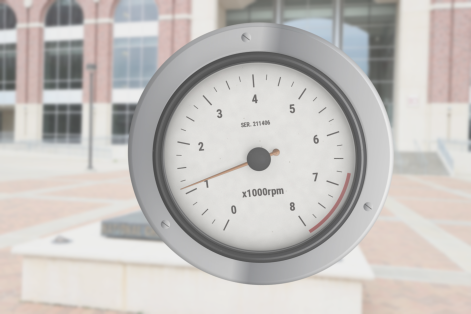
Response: 1125rpm
